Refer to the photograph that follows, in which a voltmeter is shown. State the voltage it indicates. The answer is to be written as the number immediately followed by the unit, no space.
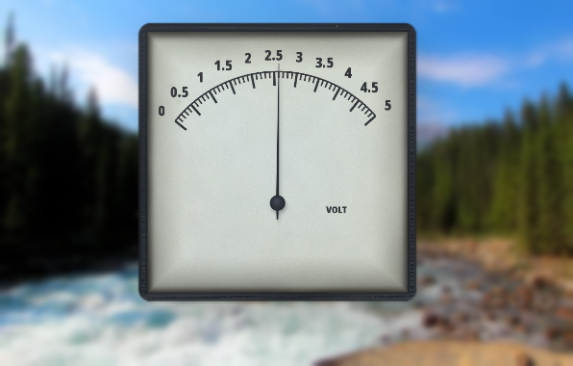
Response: 2.6V
